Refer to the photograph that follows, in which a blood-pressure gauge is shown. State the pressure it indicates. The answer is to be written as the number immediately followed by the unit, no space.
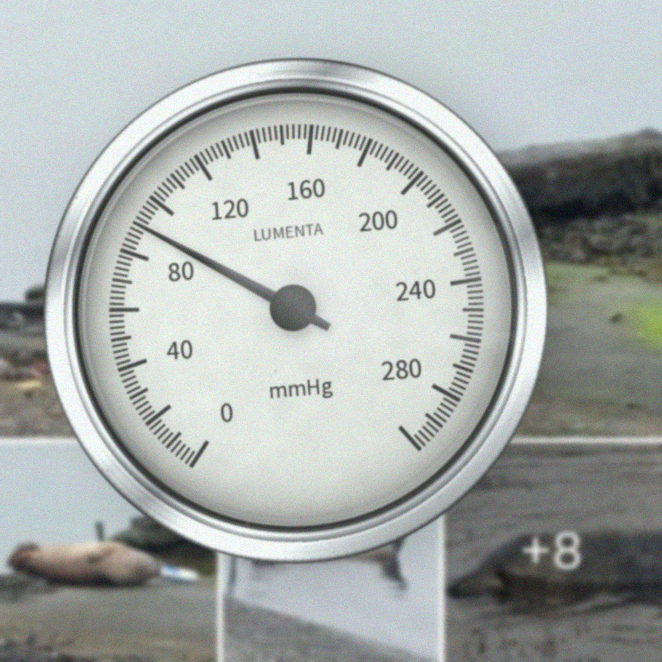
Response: 90mmHg
